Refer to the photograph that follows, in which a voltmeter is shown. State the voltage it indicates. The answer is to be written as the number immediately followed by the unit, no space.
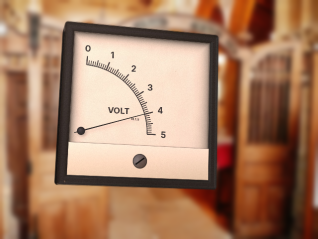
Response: 4V
